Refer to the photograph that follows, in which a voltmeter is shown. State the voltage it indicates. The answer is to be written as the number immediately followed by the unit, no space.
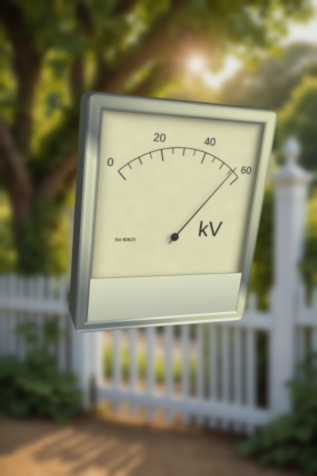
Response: 55kV
